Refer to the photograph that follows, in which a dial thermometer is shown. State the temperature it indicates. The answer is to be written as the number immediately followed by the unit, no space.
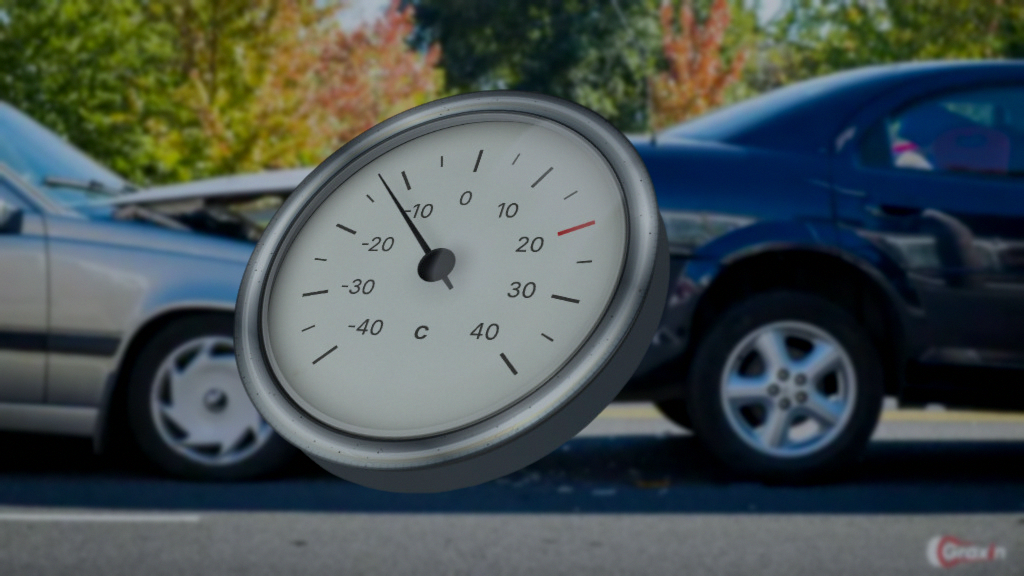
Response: -12.5°C
